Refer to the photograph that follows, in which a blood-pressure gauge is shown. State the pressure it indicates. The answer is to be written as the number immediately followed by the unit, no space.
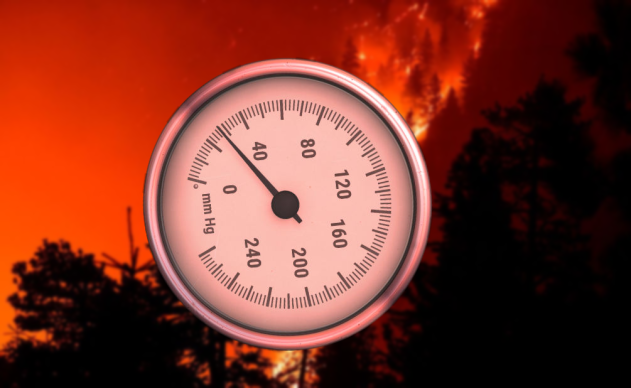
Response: 28mmHg
